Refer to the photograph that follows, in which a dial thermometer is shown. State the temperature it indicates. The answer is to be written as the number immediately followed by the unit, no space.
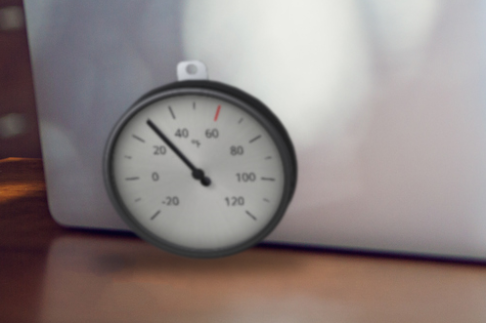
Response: 30°F
